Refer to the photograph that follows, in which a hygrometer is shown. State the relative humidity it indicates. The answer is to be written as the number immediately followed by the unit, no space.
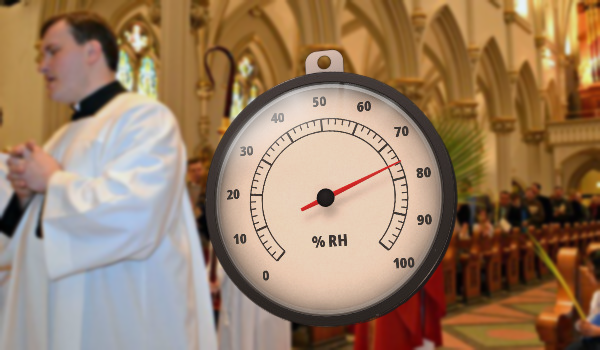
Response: 76%
